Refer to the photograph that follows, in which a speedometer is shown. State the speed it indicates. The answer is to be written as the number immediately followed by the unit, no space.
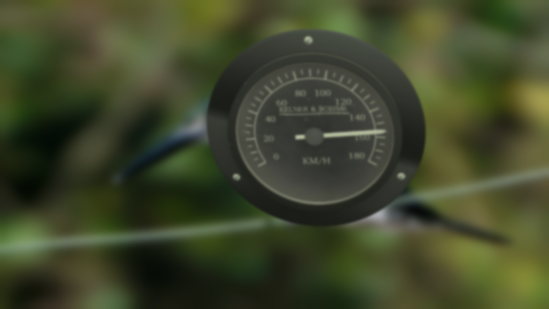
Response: 155km/h
